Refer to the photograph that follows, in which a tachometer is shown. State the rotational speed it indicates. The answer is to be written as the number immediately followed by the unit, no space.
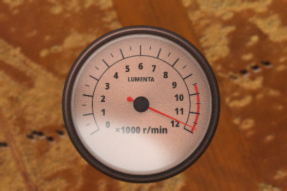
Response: 11750rpm
